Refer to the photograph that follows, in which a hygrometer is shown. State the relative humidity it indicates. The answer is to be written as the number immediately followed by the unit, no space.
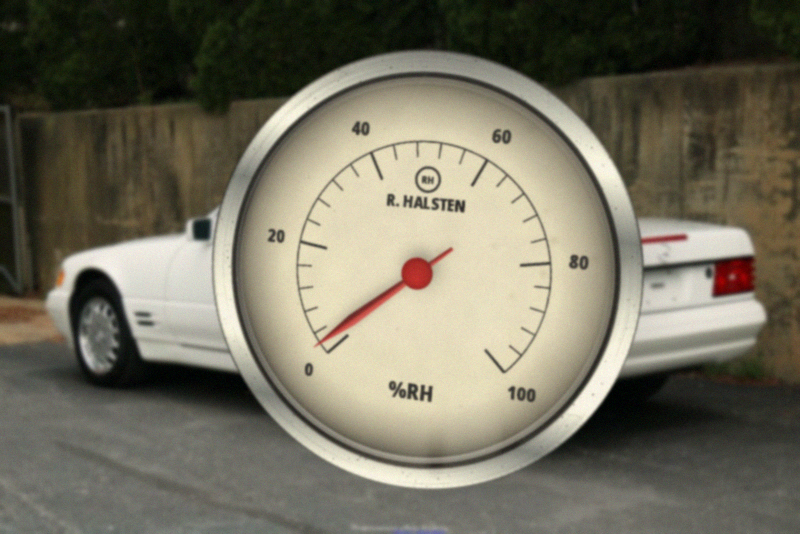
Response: 2%
